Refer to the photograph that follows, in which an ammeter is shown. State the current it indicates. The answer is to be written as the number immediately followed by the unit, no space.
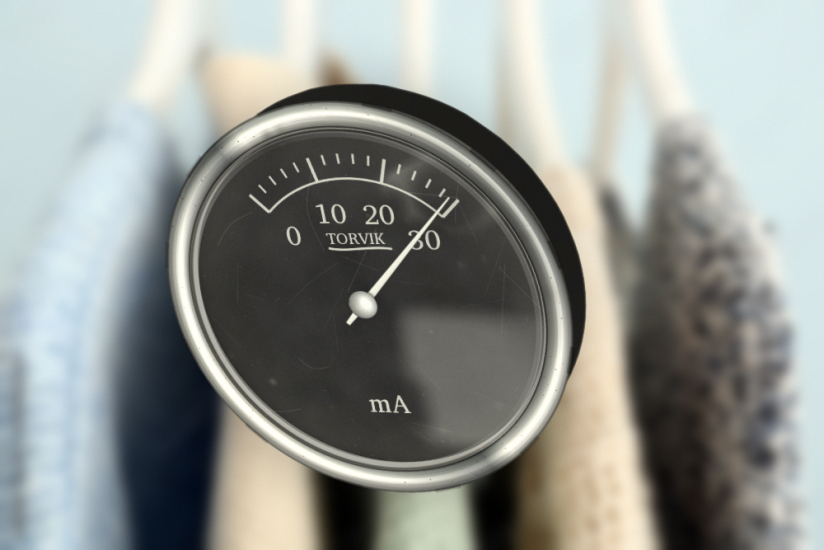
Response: 29mA
